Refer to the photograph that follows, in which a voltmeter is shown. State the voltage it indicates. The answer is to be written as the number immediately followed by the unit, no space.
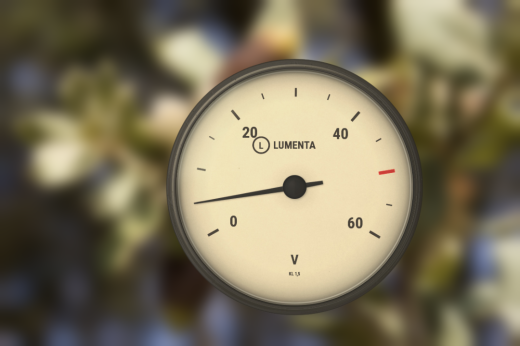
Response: 5V
